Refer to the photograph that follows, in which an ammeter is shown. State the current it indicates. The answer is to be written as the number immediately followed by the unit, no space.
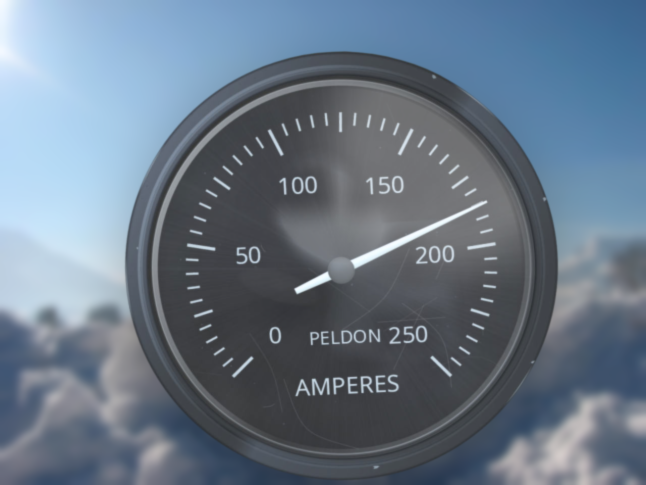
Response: 185A
